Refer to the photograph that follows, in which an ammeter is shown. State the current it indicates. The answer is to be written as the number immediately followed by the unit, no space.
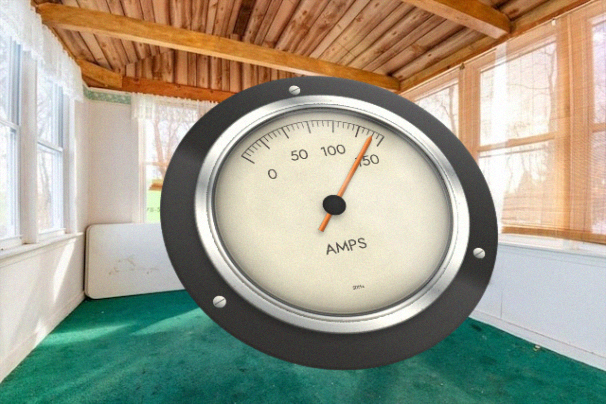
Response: 140A
